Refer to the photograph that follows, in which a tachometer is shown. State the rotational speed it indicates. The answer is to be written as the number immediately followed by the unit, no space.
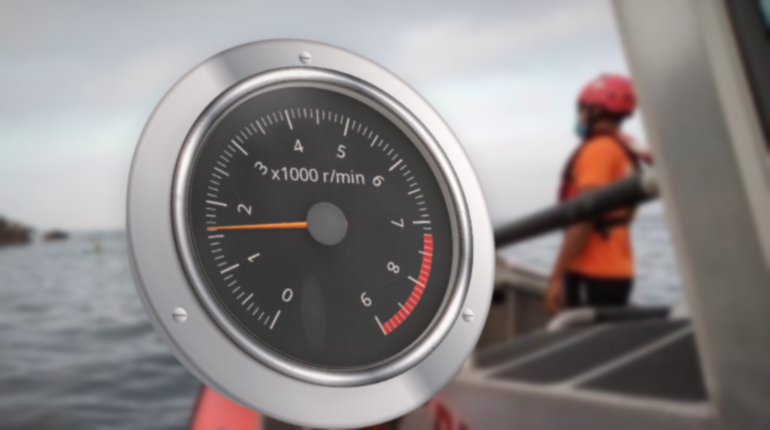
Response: 1600rpm
